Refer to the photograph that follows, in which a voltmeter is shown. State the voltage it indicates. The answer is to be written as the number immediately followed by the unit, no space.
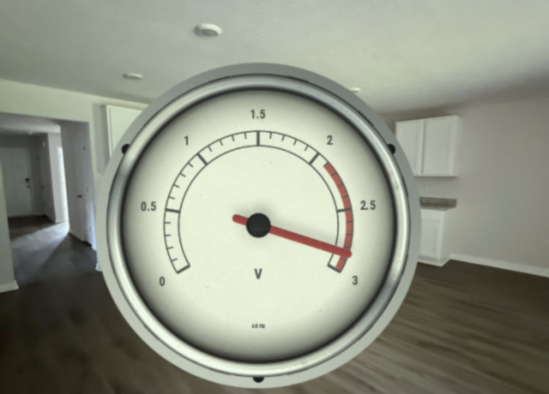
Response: 2.85V
